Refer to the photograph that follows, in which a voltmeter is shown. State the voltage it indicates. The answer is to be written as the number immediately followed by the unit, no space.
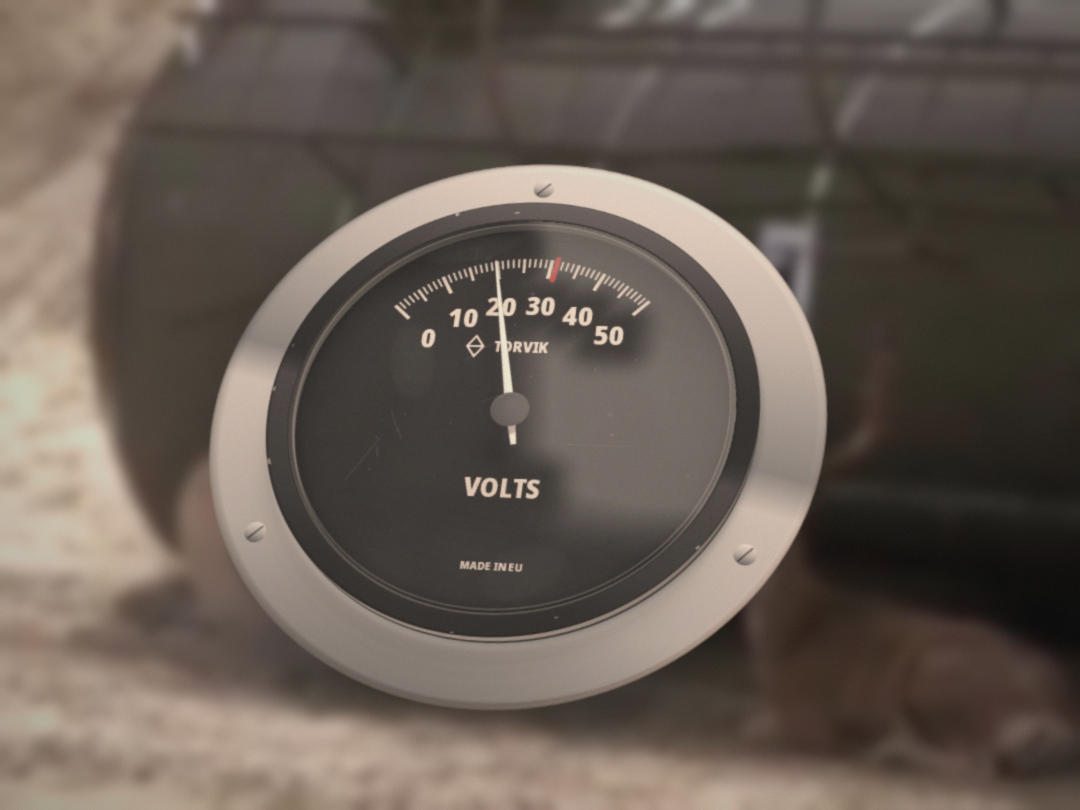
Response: 20V
